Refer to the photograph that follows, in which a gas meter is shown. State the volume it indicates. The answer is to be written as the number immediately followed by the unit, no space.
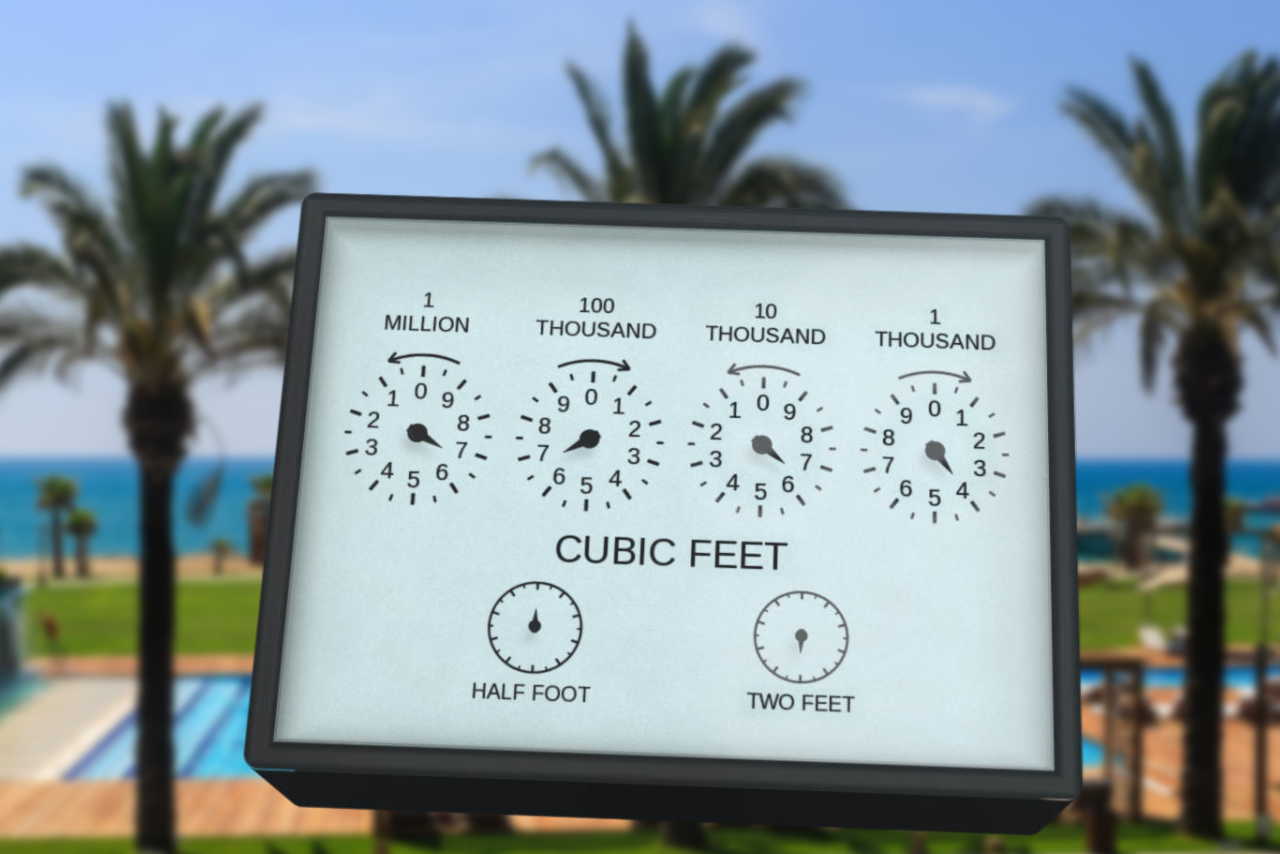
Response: 666400ft³
